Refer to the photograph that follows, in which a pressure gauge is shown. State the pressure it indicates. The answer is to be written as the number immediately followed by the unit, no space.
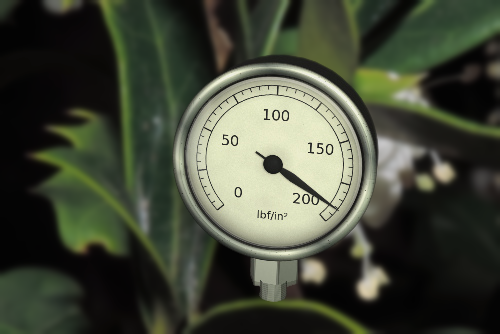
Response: 190psi
